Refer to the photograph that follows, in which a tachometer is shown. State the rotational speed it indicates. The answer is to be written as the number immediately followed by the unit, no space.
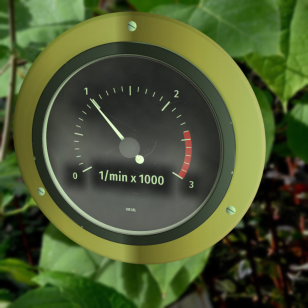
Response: 1000rpm
